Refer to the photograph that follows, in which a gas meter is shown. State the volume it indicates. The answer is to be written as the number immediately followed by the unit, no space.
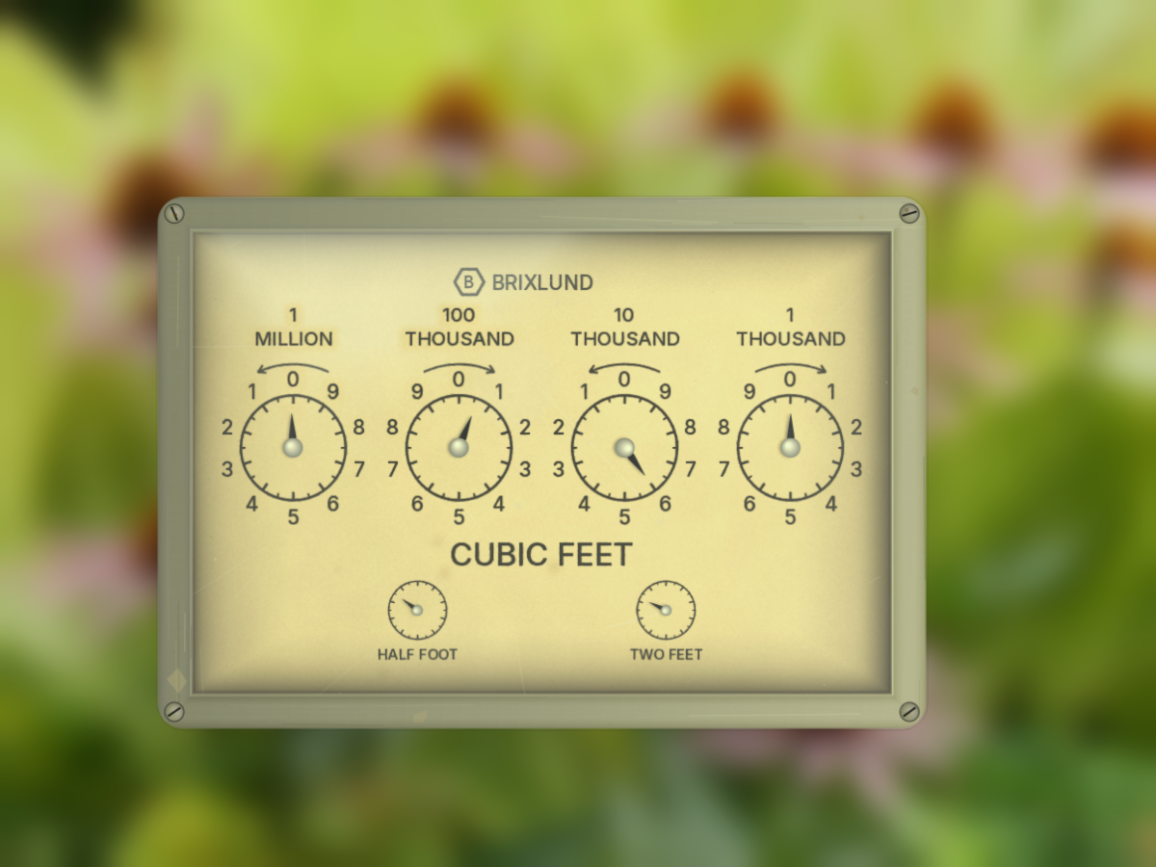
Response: 6000ft³
